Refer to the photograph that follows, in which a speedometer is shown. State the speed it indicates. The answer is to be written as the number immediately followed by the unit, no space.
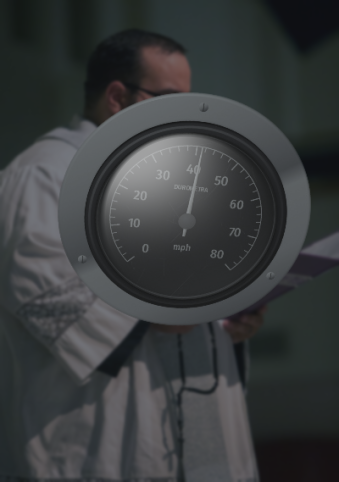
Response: 41mph
